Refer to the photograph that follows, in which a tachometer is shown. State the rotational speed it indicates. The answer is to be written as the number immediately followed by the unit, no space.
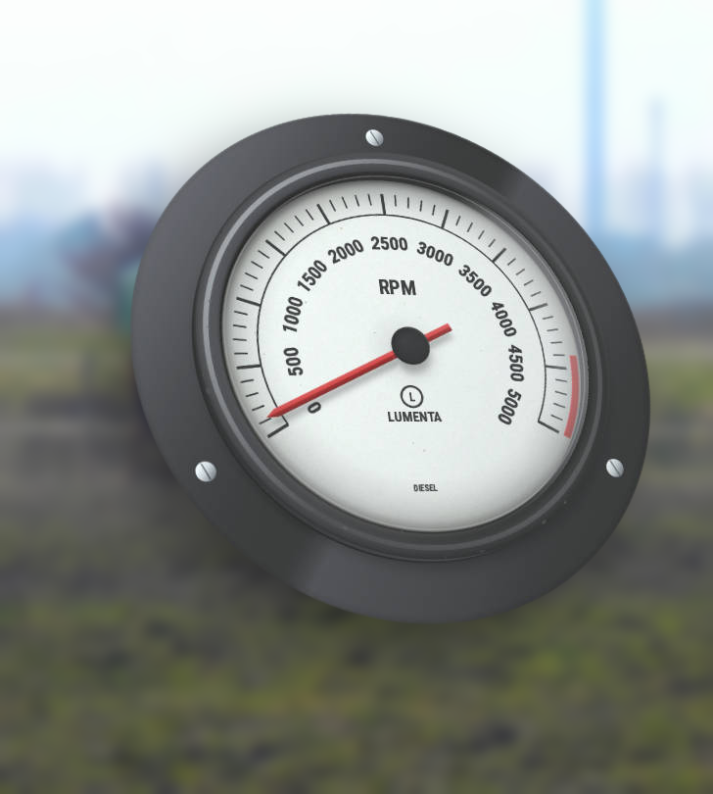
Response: 100rpm
